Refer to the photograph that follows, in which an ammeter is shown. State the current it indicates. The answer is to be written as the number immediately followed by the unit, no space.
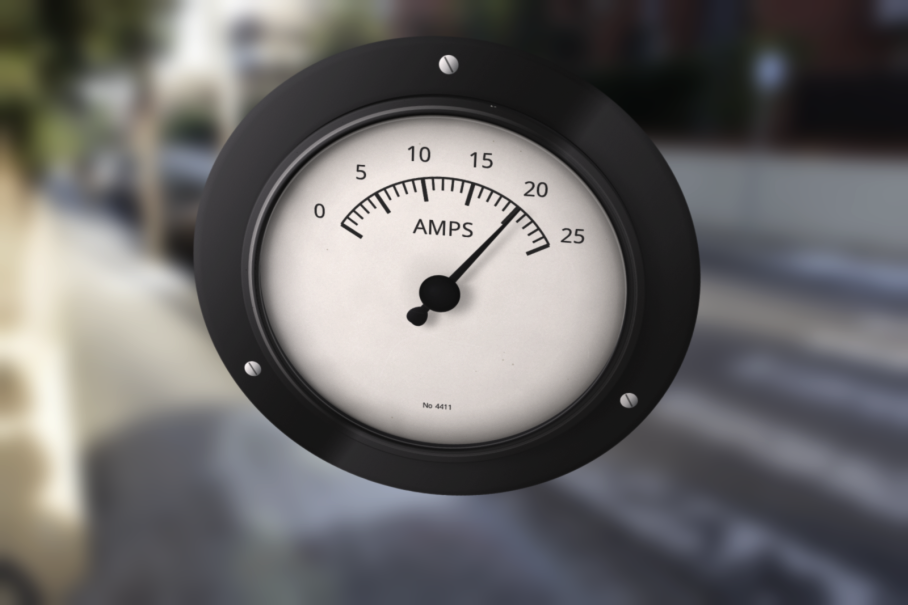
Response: 20A
